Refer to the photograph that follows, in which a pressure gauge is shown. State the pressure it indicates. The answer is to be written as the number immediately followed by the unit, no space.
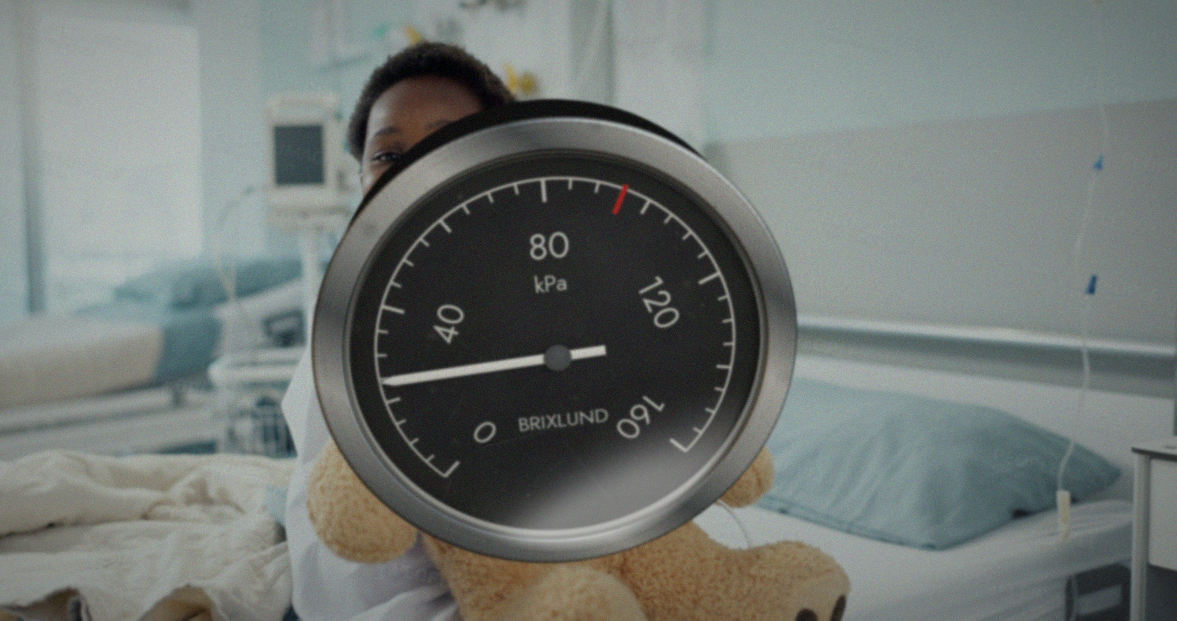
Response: 25kPa
